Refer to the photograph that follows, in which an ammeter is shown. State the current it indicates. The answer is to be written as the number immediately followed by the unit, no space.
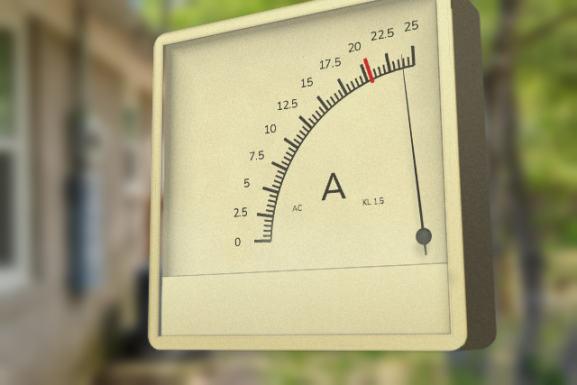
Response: 24A
